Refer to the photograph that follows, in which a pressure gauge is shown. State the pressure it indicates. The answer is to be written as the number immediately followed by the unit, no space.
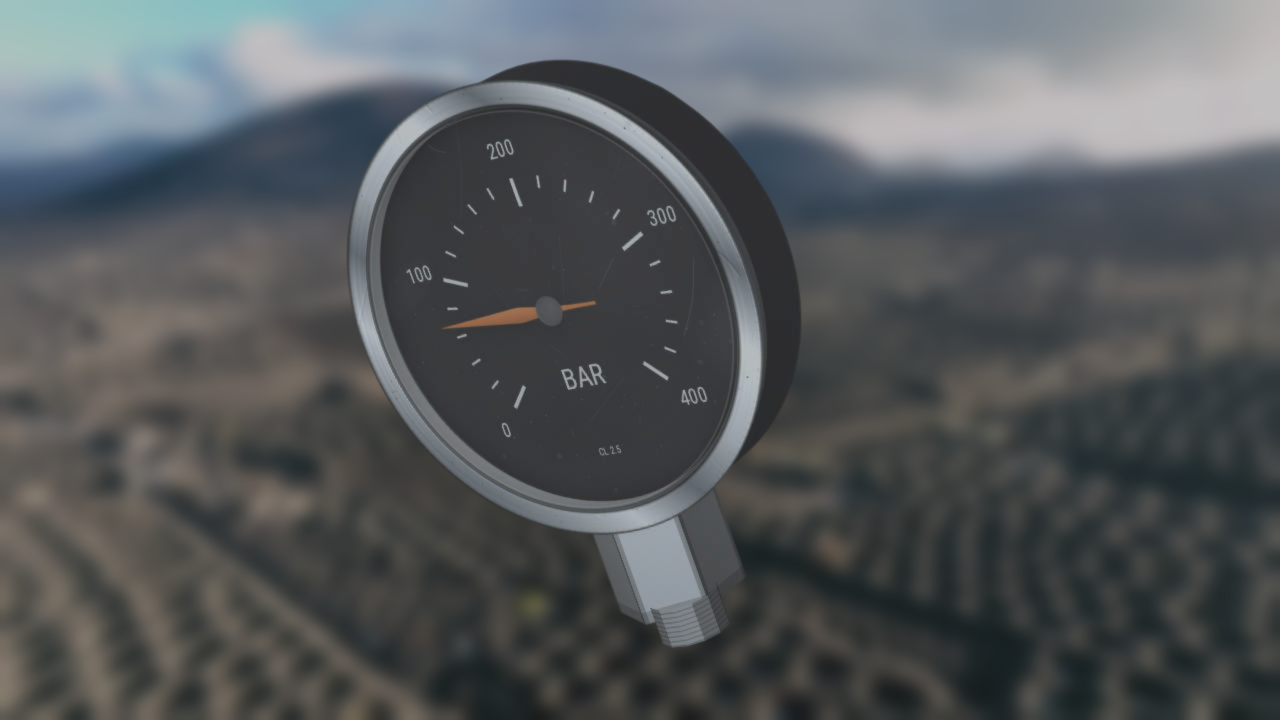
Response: 70bar
